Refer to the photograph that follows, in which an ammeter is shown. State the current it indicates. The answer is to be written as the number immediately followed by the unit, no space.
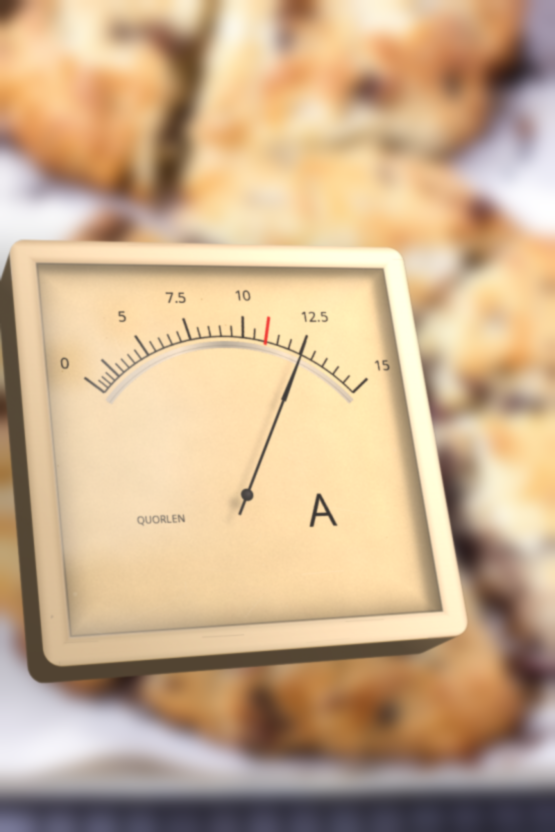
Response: 12.5A
